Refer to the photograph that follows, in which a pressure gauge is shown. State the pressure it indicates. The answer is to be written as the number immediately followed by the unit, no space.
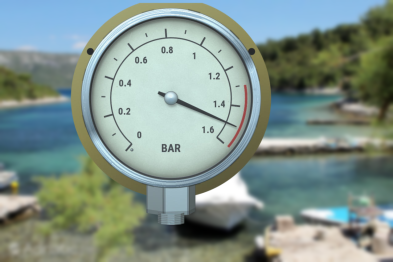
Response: 1.5bar
